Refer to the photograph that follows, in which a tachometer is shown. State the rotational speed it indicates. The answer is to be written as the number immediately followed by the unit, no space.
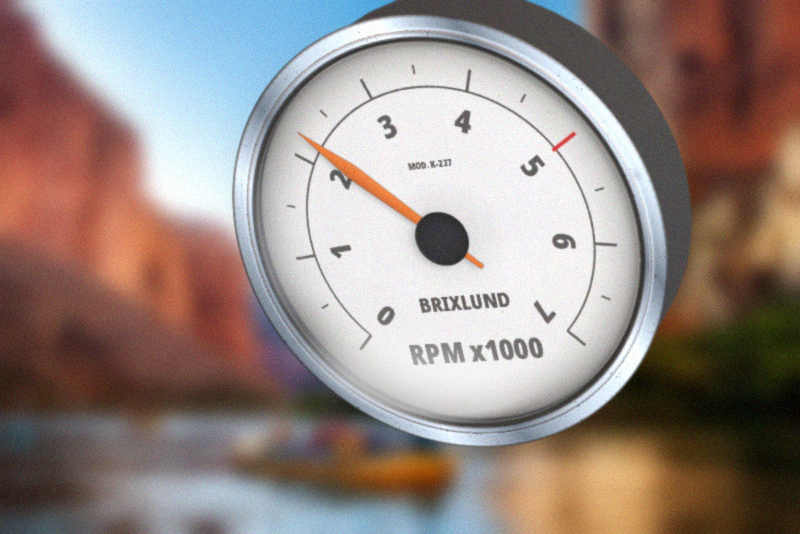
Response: 2250rpm
